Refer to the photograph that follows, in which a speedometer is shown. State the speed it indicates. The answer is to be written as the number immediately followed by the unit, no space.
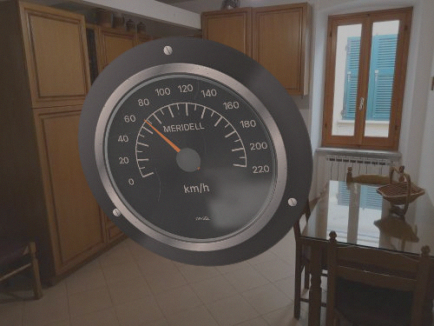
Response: 70km/h
